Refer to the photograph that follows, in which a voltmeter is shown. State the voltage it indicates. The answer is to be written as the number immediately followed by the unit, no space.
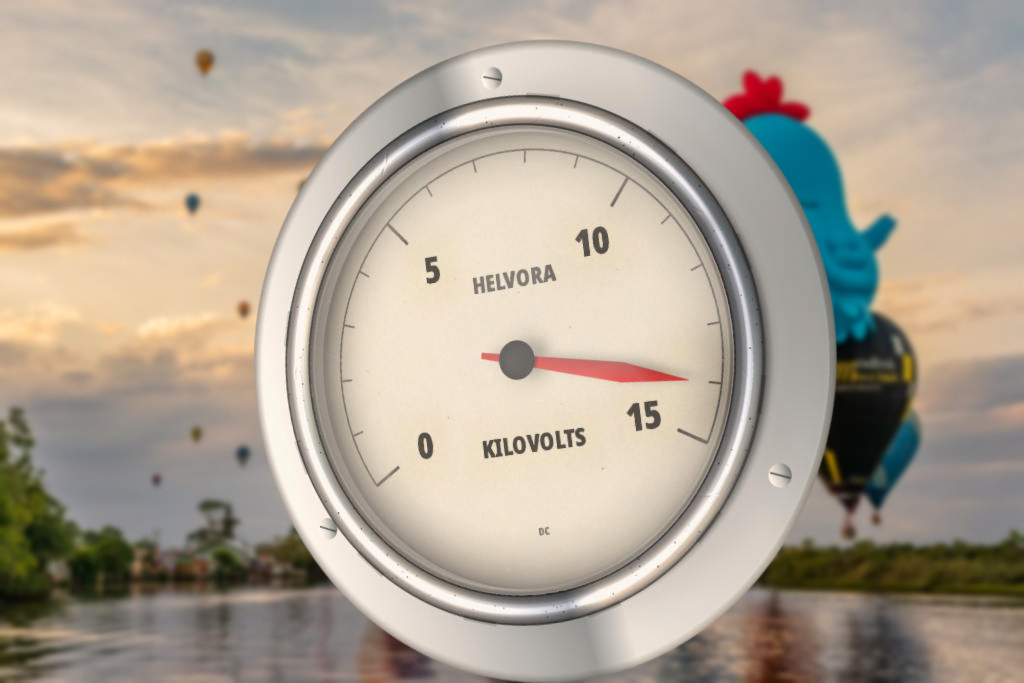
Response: 14kV
